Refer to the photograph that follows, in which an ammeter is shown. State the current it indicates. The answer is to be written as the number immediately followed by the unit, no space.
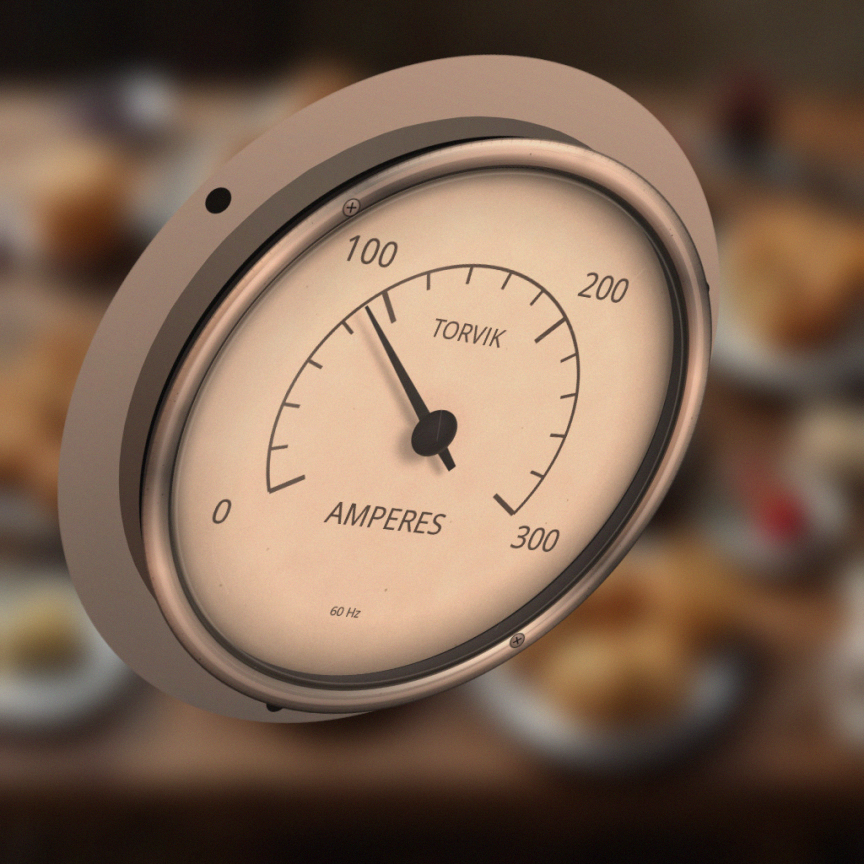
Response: 90A
